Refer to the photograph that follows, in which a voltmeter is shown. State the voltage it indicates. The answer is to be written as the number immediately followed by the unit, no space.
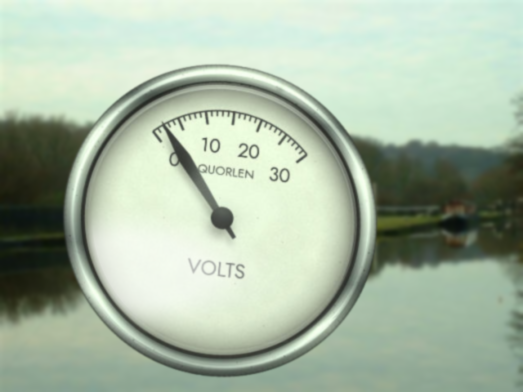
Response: 2V
